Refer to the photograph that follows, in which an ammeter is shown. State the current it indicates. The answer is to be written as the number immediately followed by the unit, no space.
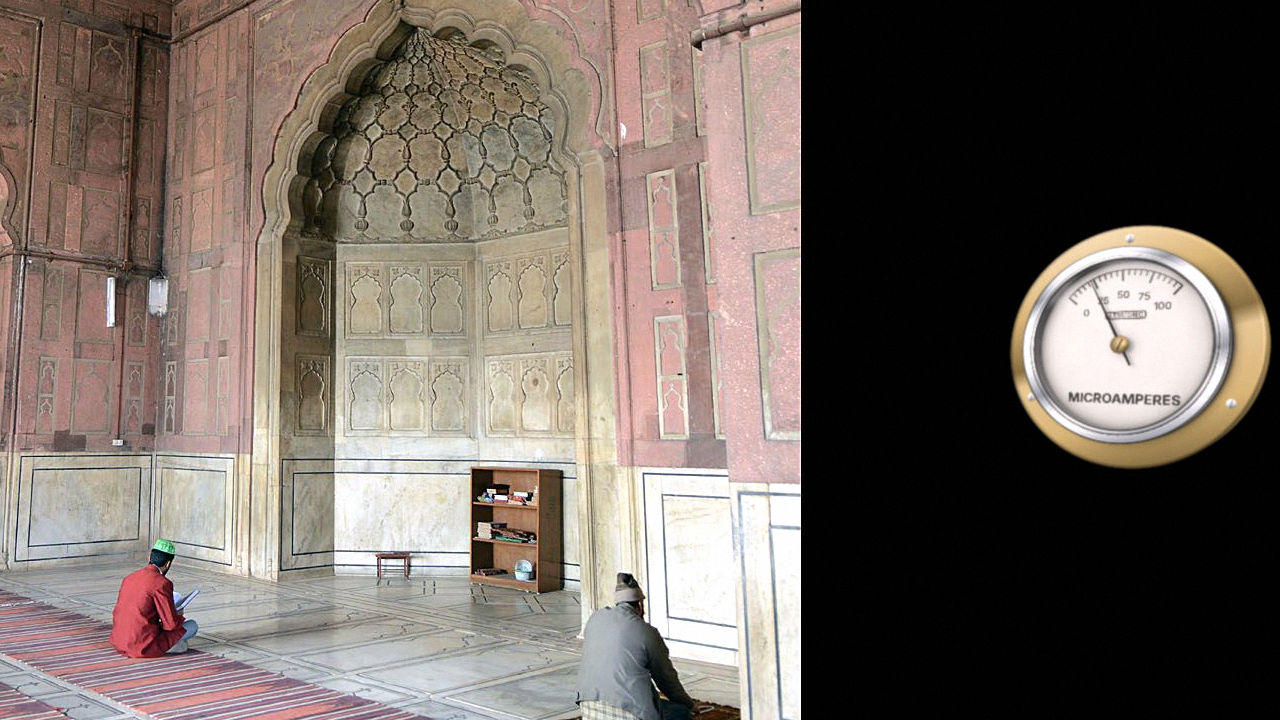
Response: 25µA
